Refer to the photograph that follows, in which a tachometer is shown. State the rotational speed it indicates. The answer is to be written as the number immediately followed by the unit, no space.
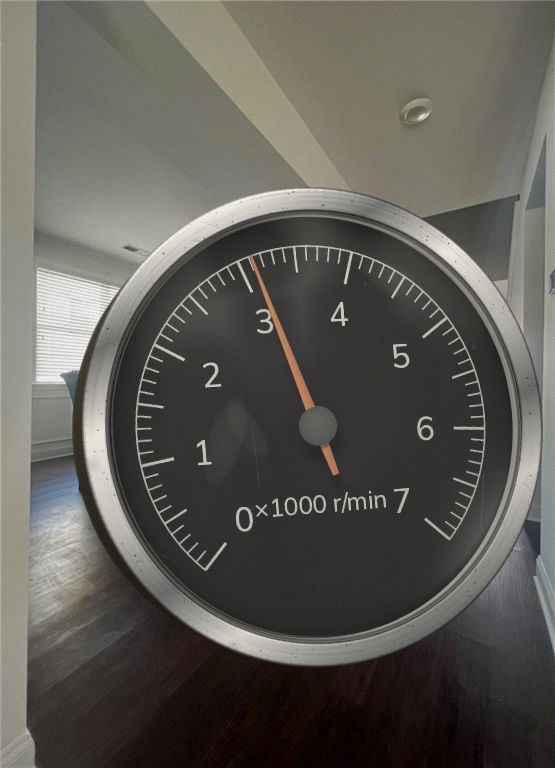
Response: 3100rpm
